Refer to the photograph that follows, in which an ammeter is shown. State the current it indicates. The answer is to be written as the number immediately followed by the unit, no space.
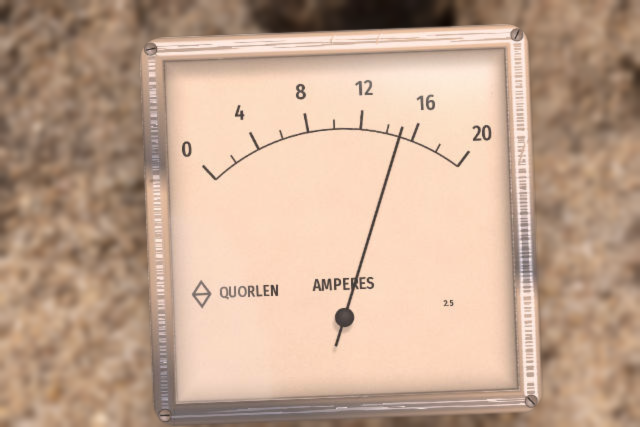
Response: 15A
